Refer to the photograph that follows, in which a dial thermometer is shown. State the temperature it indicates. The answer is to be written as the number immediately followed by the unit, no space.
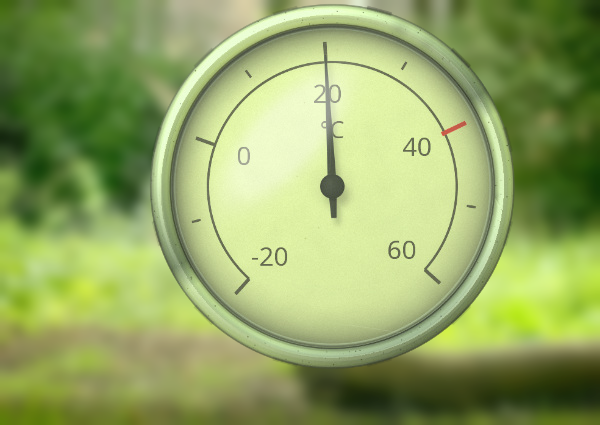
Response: 20°C
